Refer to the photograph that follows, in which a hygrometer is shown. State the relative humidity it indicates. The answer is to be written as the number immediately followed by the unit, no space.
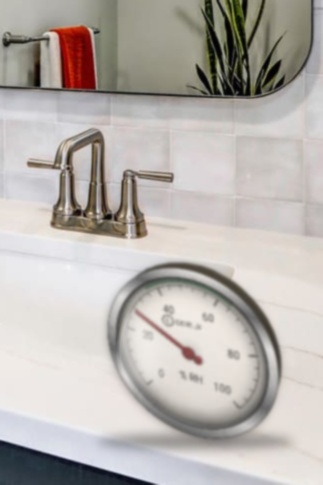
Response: 28%
